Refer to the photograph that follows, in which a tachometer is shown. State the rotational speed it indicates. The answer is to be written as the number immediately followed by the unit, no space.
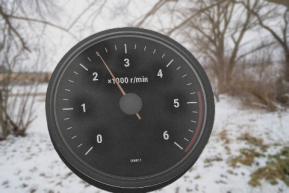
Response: 2400rpm
